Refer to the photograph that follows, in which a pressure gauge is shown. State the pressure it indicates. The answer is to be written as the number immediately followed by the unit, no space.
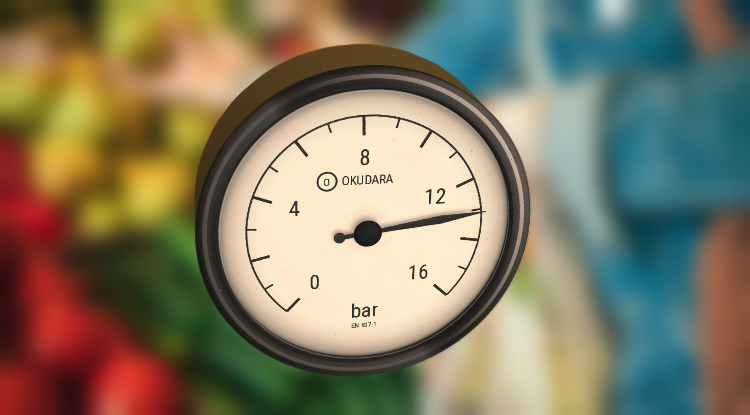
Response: 13bar
